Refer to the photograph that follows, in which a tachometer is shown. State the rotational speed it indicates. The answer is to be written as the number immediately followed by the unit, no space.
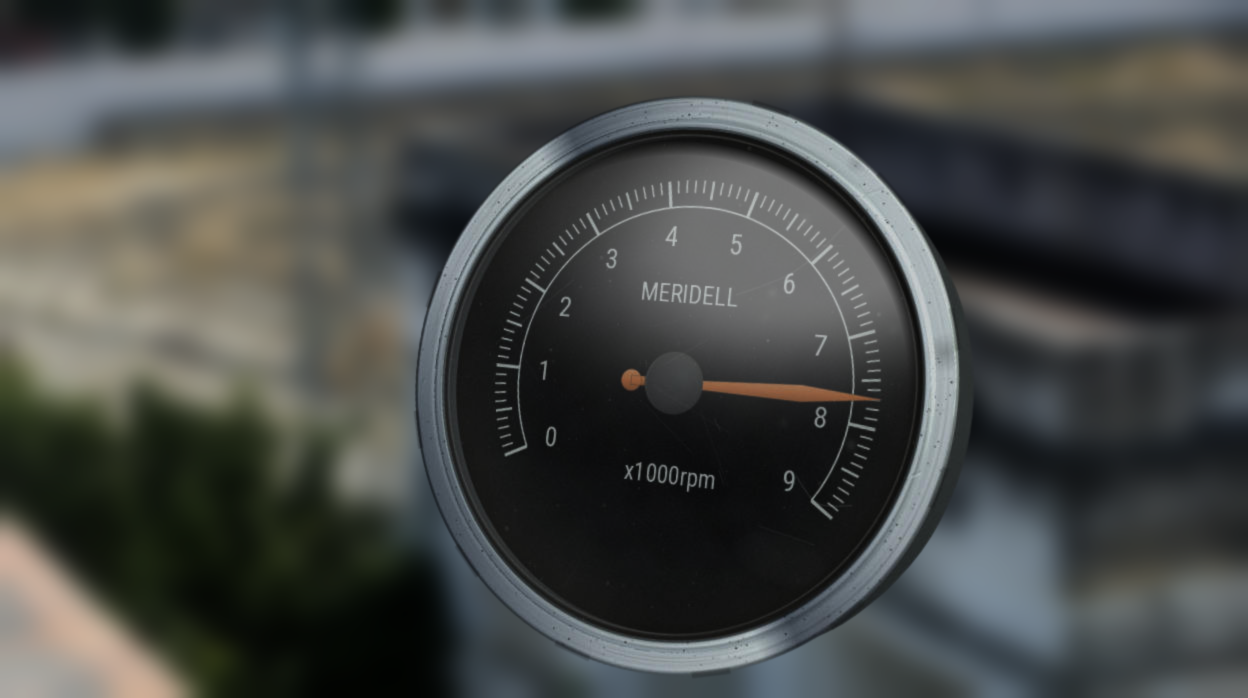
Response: 7700rpm
